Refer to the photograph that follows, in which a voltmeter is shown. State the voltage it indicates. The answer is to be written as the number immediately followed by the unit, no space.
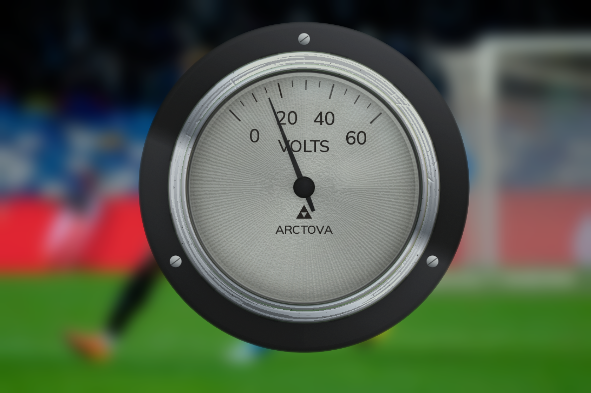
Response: 15V
